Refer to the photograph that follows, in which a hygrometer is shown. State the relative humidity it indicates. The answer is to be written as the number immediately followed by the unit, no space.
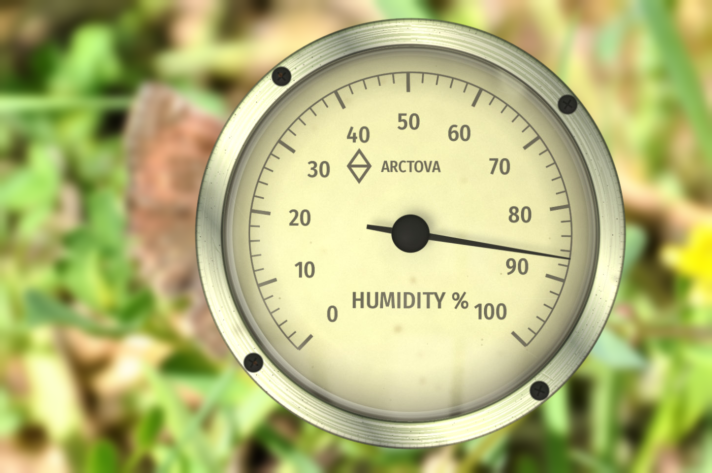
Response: 87%
